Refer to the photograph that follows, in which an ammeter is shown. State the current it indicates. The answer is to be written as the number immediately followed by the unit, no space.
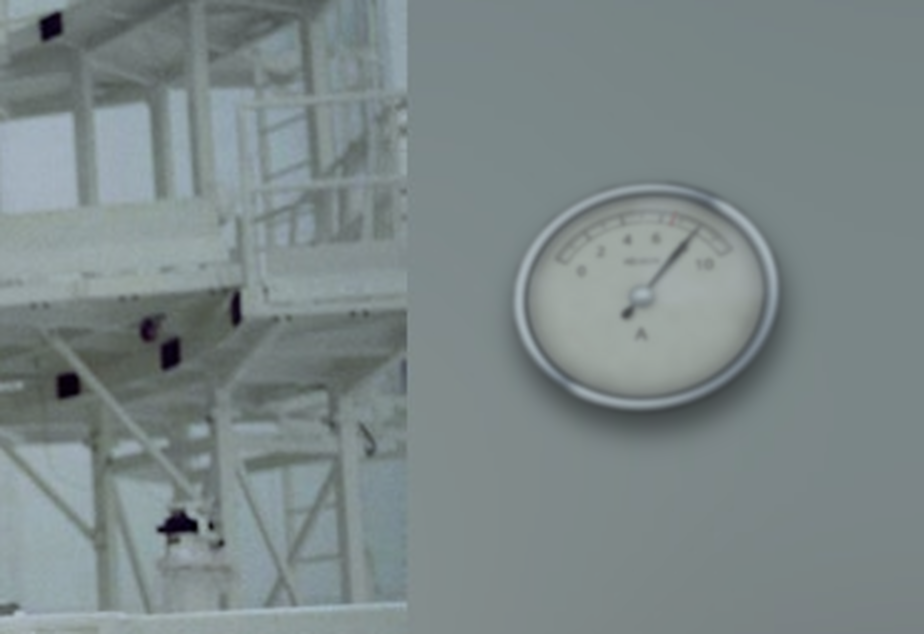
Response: 8A
